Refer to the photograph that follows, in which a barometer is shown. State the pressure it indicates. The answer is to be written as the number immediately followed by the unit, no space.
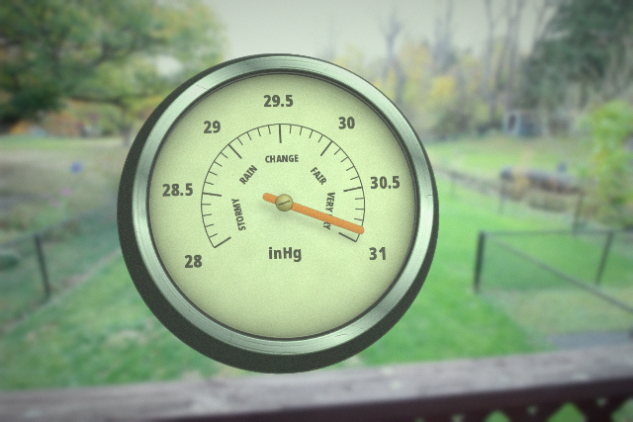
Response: 30.9inHg
